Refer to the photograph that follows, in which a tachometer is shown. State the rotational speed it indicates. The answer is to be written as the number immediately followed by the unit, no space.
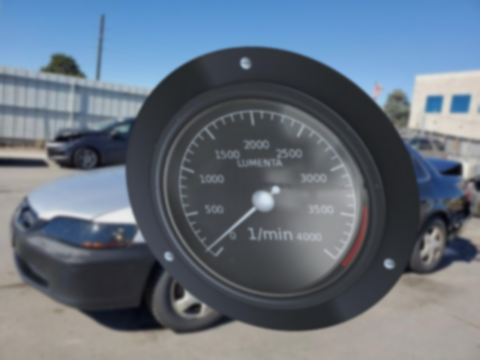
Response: 100rpm
